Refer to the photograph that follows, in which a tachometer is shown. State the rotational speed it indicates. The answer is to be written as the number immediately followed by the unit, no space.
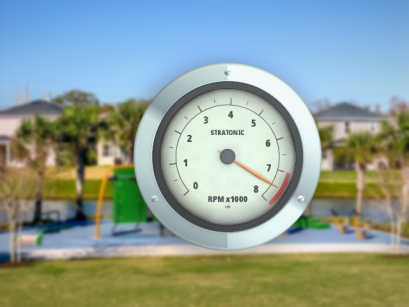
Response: 7500rpm
